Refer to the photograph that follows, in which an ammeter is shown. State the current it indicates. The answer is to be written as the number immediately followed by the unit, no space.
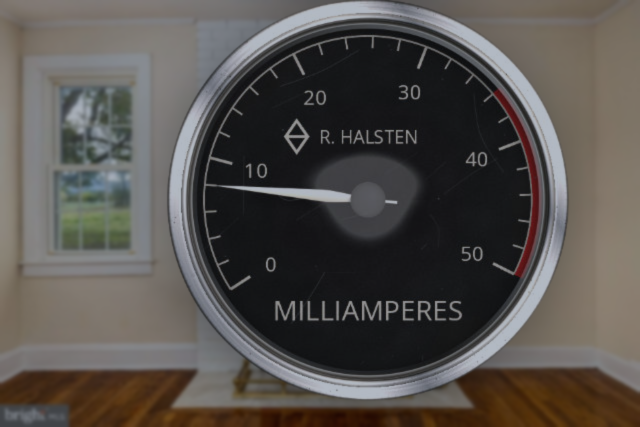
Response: 8mA
